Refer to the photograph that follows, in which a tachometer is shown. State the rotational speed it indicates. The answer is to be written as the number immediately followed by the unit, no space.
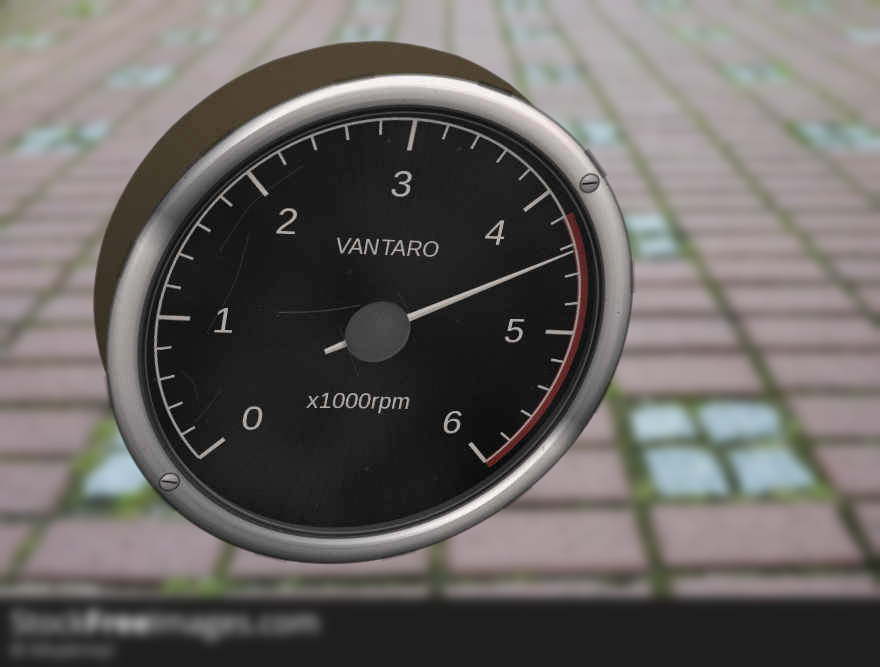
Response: 4400rpm
